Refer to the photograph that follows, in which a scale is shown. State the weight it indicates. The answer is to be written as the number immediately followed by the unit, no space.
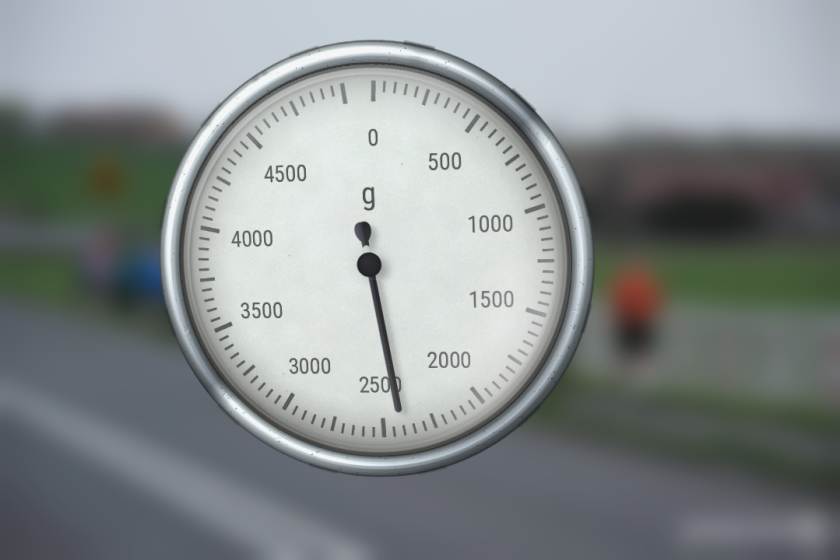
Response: 2400g
